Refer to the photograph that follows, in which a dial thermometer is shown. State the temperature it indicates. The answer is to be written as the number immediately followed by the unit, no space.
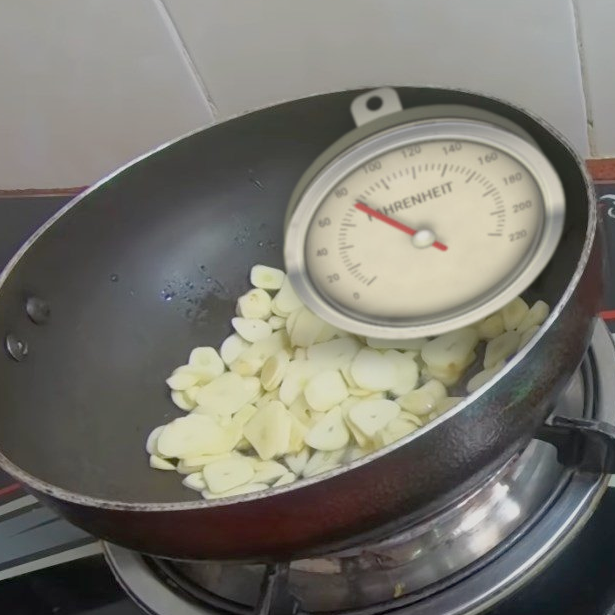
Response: 80°F
